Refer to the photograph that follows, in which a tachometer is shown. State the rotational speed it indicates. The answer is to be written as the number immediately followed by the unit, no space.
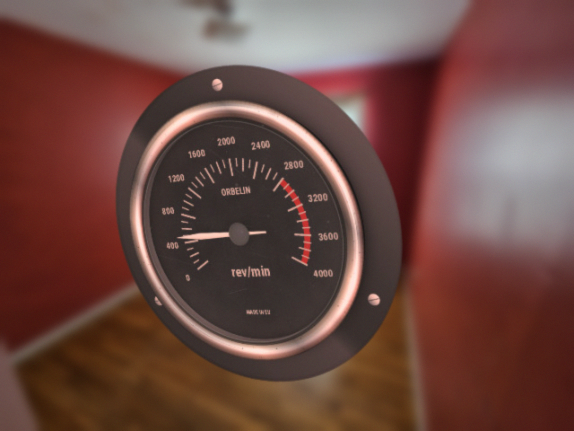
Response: 500rpm
